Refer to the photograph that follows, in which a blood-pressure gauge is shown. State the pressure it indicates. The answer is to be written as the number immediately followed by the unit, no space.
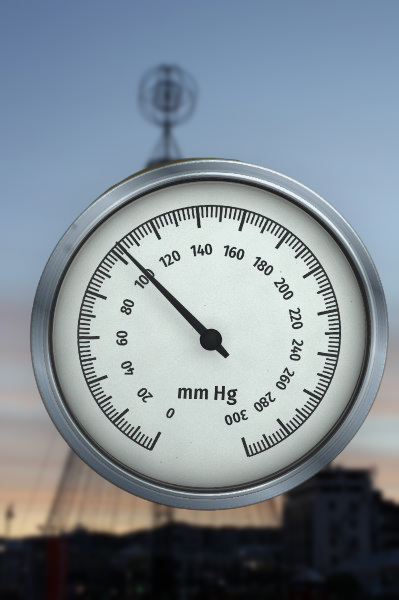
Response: 104mmHg
